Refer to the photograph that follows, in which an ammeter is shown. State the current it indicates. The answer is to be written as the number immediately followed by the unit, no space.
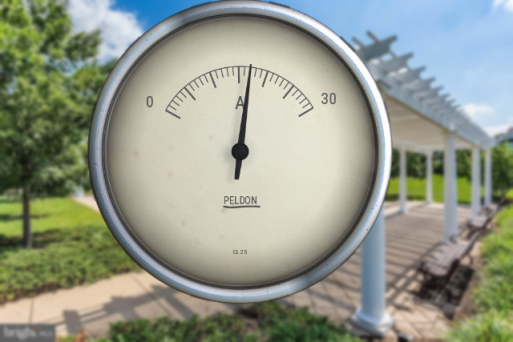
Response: 17A
